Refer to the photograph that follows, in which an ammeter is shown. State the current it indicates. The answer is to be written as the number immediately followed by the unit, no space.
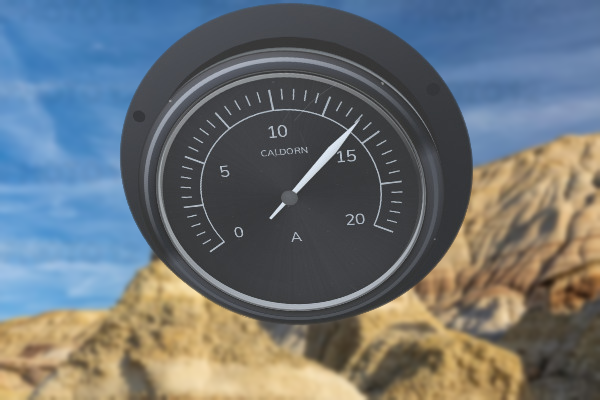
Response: 14A
